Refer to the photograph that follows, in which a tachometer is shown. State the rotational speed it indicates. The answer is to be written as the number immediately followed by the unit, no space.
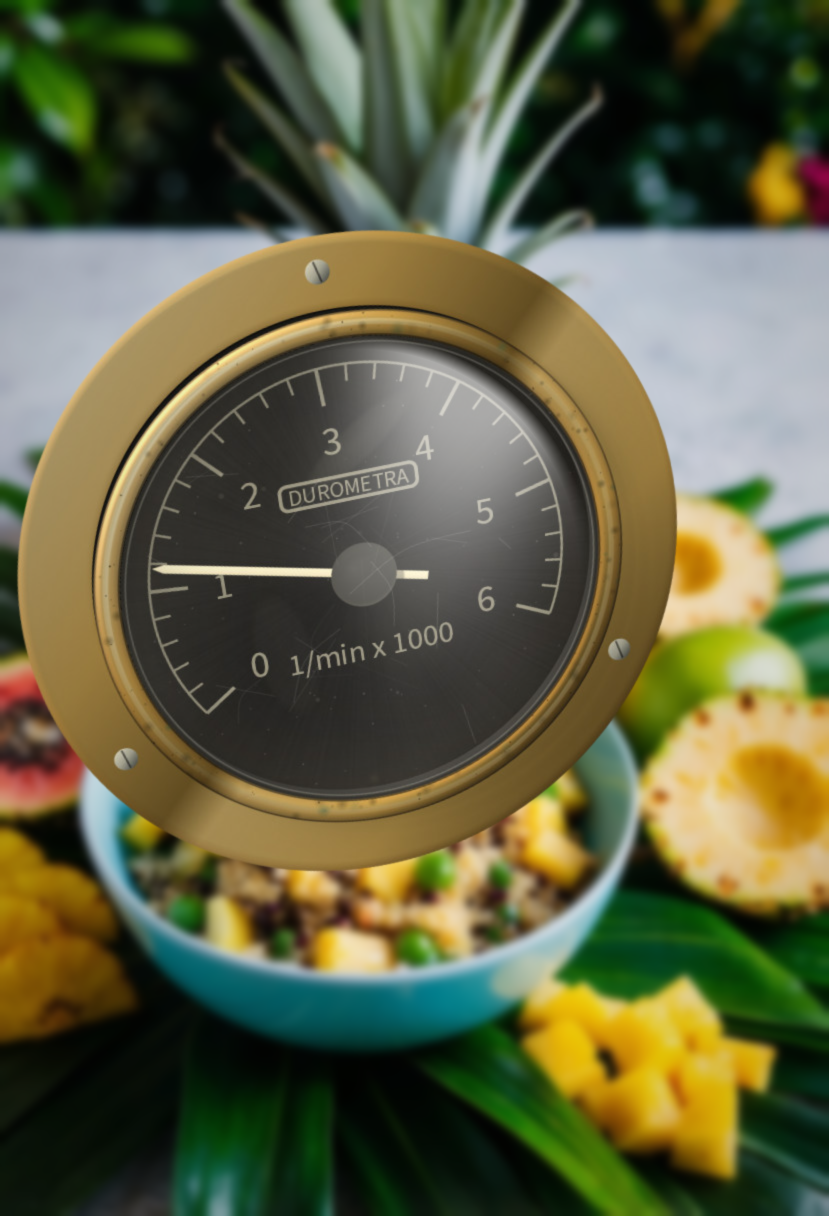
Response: 1200rpm
